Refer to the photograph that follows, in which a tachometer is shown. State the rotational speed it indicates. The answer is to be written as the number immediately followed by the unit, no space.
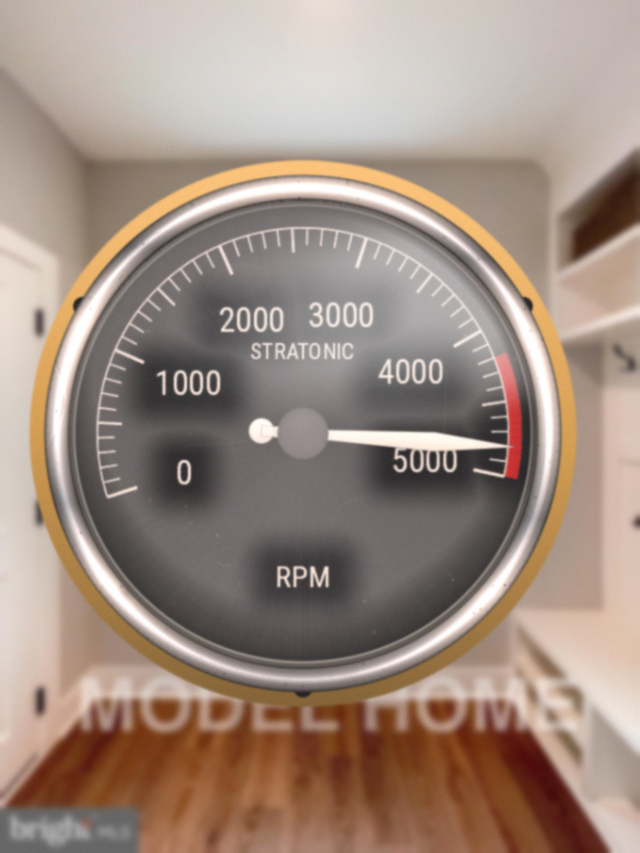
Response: 4800rpm
